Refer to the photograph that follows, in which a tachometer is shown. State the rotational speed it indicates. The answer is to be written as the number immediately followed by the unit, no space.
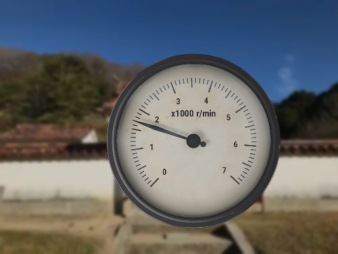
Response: 1700rpm
